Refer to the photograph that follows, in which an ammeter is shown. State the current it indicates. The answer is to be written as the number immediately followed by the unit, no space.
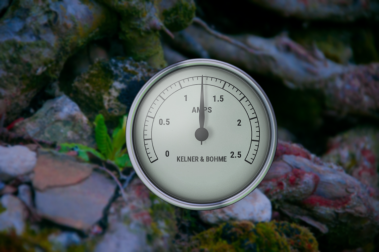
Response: 1.25A
